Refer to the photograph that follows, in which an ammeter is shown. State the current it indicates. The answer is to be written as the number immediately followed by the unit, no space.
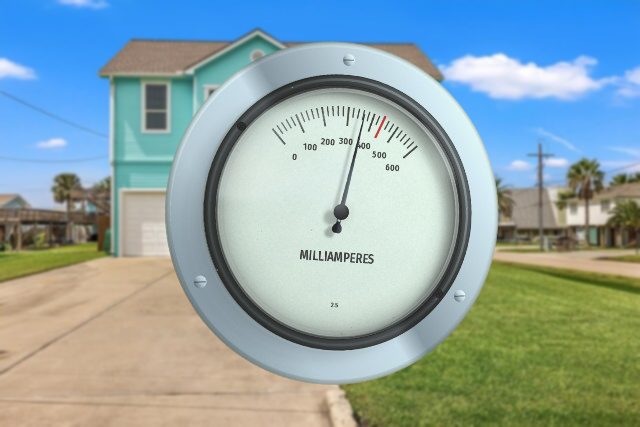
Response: 360mA
